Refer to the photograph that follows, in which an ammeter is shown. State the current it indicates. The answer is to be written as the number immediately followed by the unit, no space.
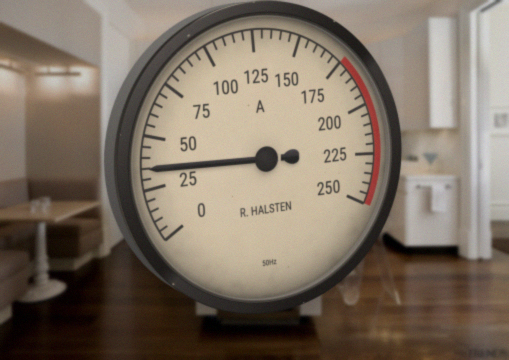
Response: 35A
